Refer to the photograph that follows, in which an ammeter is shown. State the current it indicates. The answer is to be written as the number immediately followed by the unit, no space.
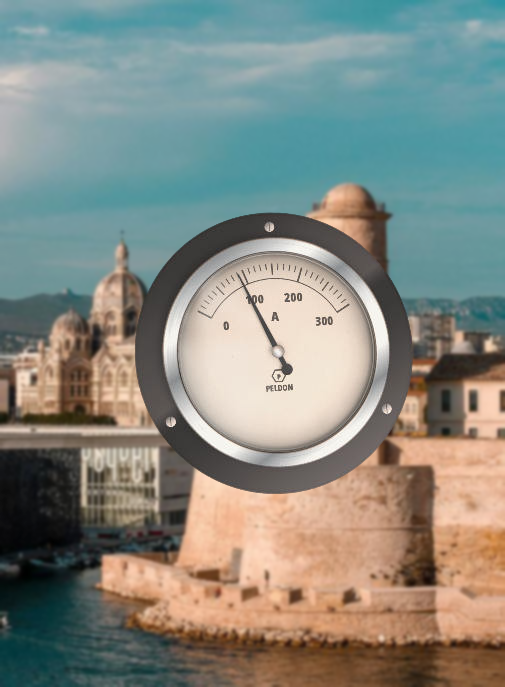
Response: 90A
